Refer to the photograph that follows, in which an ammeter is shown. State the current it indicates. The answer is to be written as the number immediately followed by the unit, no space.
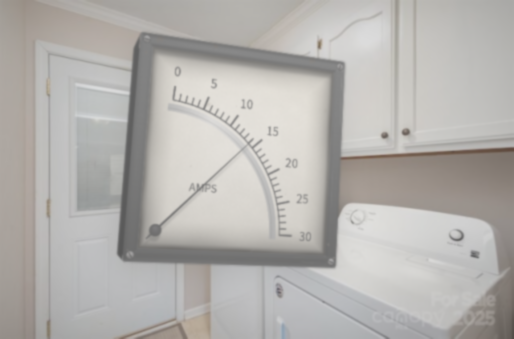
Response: 14A
